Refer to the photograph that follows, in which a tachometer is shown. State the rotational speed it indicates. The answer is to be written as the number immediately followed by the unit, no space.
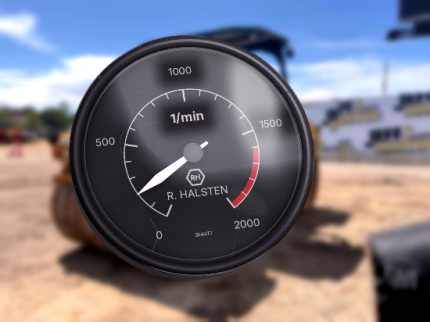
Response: 200rpm
